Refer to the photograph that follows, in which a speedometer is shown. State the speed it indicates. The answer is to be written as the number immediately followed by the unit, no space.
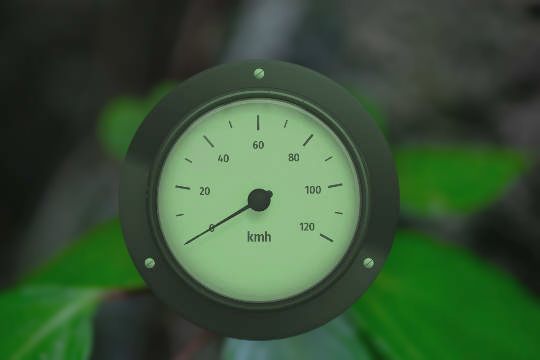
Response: 0km/h
